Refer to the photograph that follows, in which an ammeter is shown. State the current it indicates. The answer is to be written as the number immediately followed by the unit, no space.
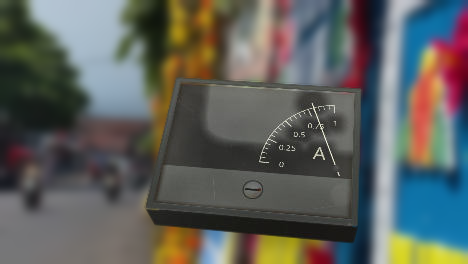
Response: 0.8A
